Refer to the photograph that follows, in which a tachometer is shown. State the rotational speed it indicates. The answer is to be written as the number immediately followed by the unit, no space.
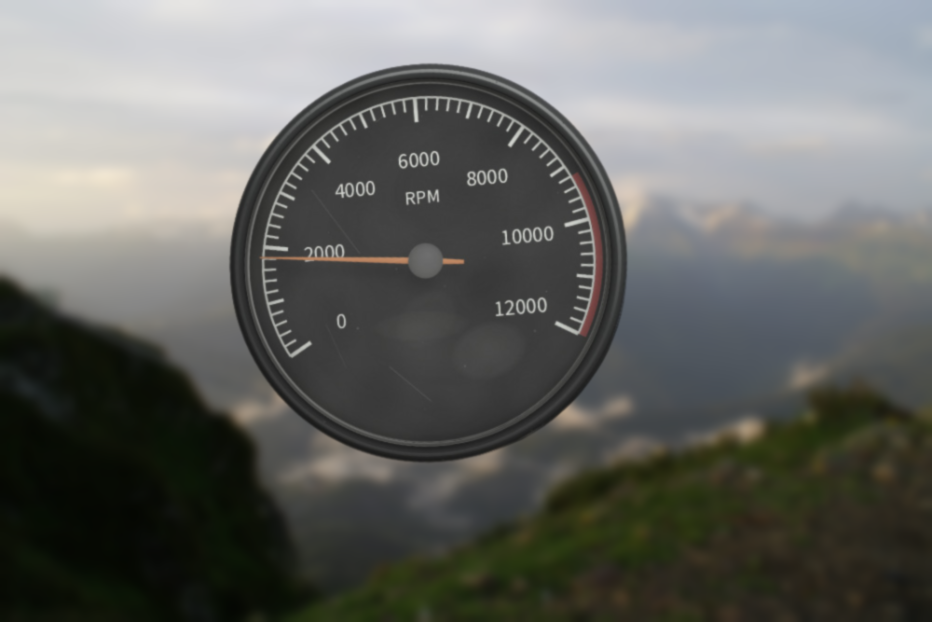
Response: 1800rpm
